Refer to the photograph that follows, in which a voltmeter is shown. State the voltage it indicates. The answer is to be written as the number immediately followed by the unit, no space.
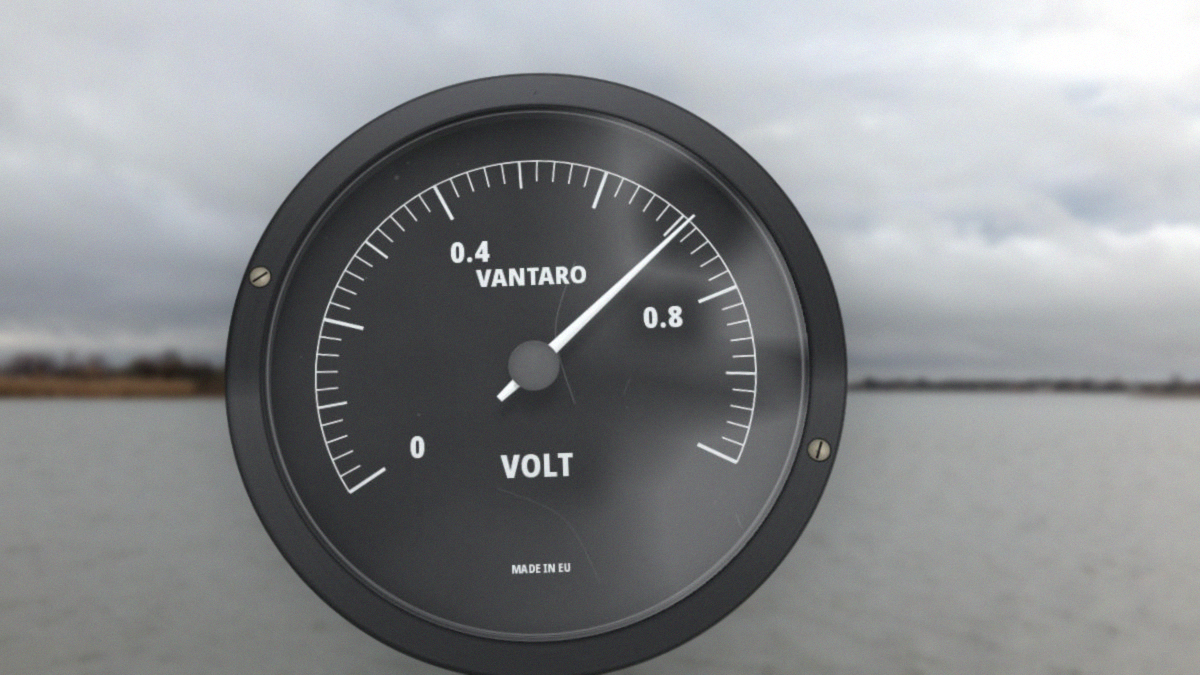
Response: 0.71V
